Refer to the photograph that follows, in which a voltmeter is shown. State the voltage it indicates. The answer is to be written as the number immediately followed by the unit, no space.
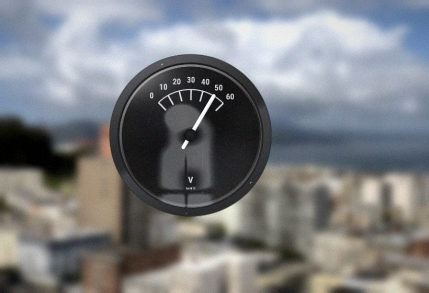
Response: 50V
